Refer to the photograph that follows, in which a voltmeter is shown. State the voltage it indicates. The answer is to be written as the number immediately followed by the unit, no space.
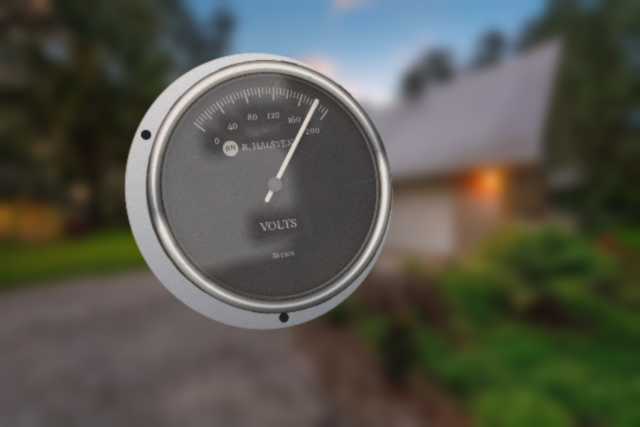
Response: 180V
